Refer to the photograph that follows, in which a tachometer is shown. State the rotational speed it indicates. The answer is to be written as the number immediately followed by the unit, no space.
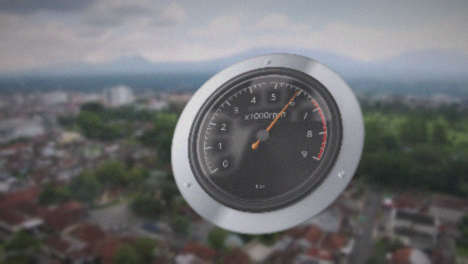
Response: 6000rpm
